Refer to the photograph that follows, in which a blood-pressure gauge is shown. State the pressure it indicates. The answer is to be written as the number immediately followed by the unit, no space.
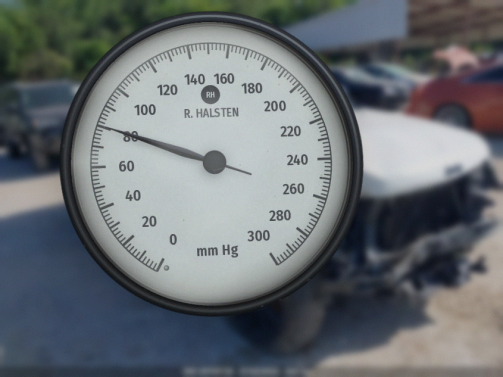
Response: 80mmHg
